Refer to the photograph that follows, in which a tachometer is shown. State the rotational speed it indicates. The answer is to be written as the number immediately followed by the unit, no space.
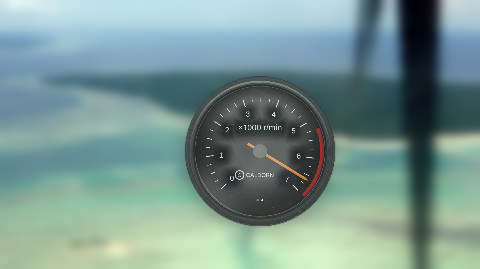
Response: 6625rpm
